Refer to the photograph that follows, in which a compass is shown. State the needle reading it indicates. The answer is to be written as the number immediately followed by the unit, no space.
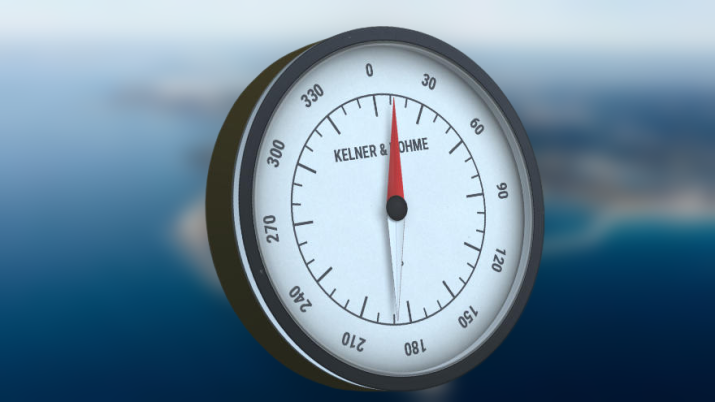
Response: 10°
